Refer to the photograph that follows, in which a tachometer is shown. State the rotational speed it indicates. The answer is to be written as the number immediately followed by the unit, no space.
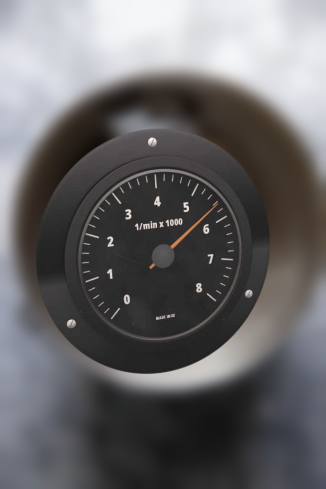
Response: 5600rpm
